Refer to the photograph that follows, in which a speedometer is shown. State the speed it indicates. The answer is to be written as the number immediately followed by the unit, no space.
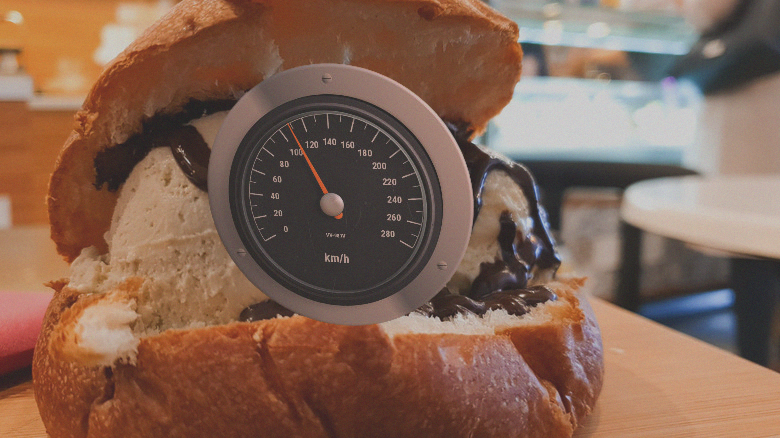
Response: 110km/h
